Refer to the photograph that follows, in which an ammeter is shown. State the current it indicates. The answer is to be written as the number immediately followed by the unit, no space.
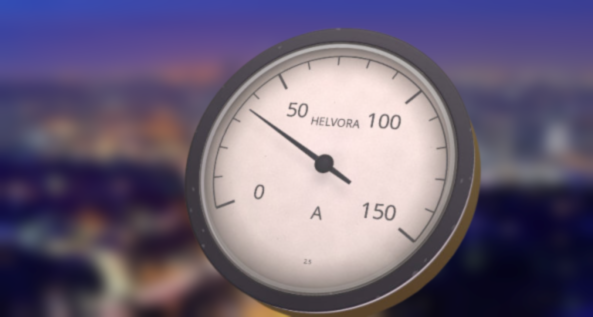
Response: 35A
